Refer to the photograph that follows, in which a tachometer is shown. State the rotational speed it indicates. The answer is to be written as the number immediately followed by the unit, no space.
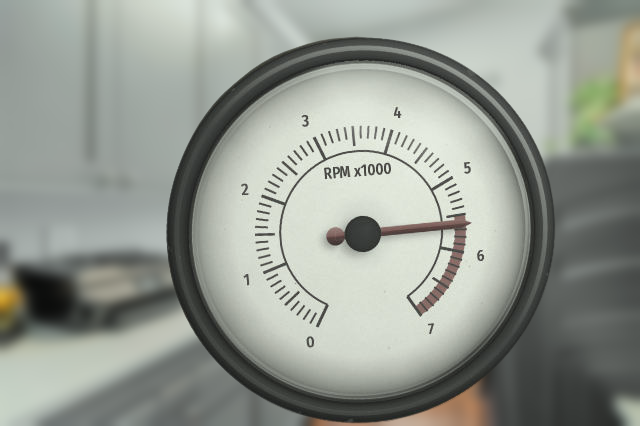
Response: 5600rpm
